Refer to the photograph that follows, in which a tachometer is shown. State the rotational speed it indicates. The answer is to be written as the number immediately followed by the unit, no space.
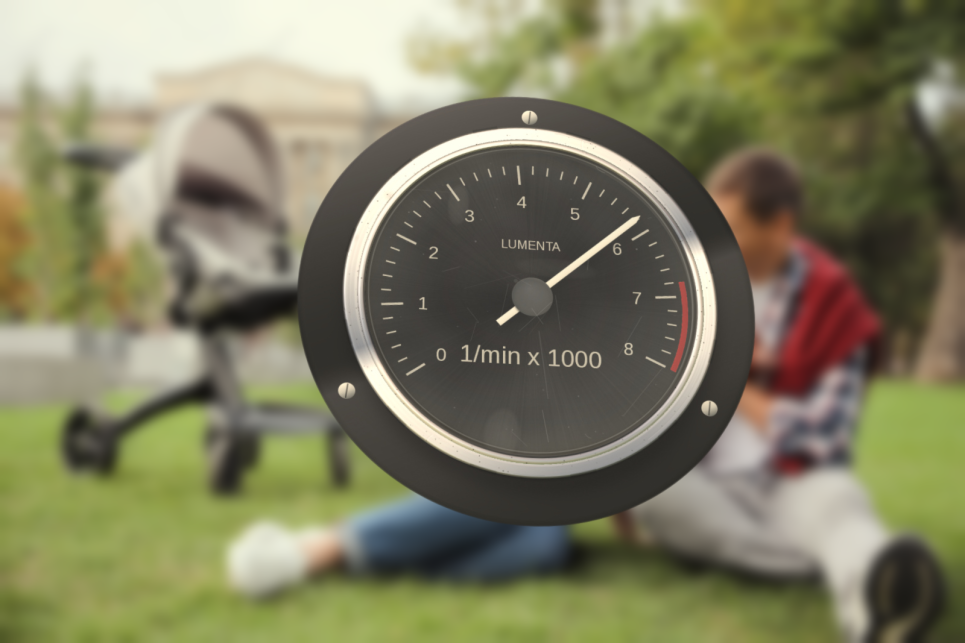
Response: 5800rpm
